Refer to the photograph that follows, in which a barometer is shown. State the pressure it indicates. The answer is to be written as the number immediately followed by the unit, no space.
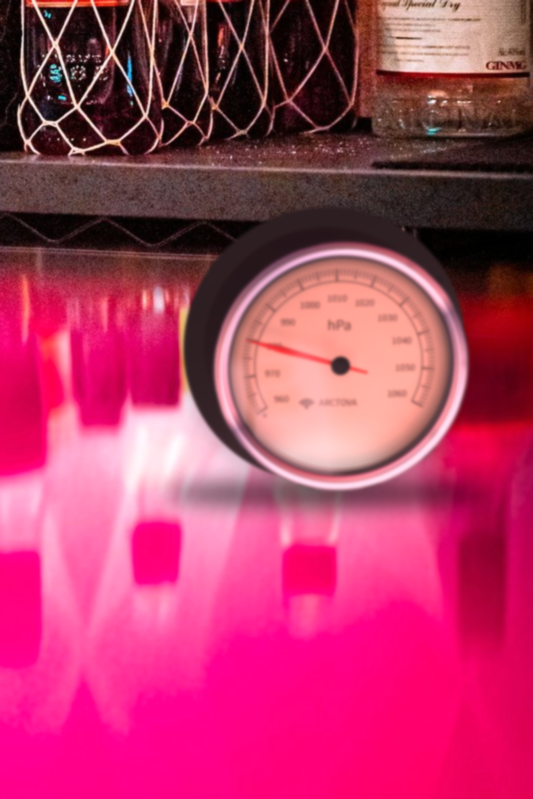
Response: 980hPa
